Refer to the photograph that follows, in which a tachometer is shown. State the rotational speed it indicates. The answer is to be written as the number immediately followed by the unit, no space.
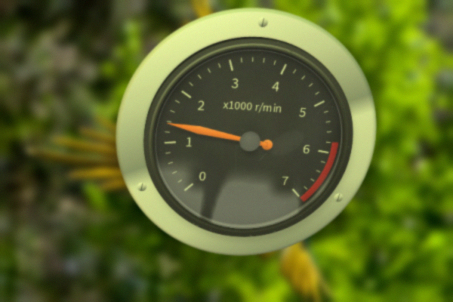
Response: 1400rpm
